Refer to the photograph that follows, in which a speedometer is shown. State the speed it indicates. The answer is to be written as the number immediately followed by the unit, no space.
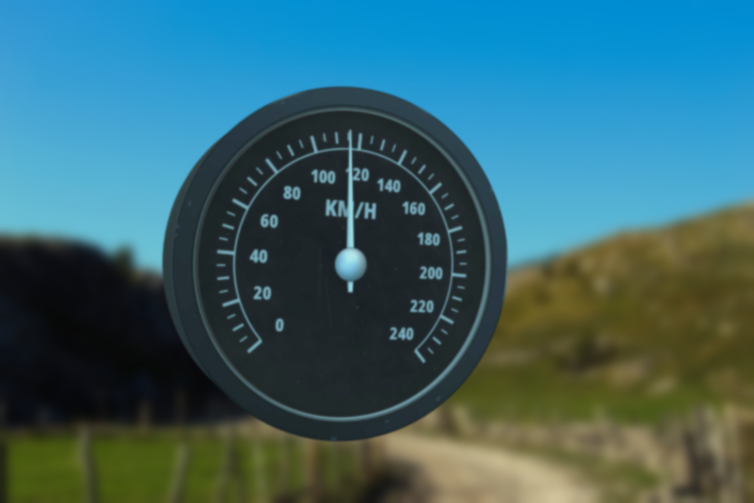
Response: 115km/h
